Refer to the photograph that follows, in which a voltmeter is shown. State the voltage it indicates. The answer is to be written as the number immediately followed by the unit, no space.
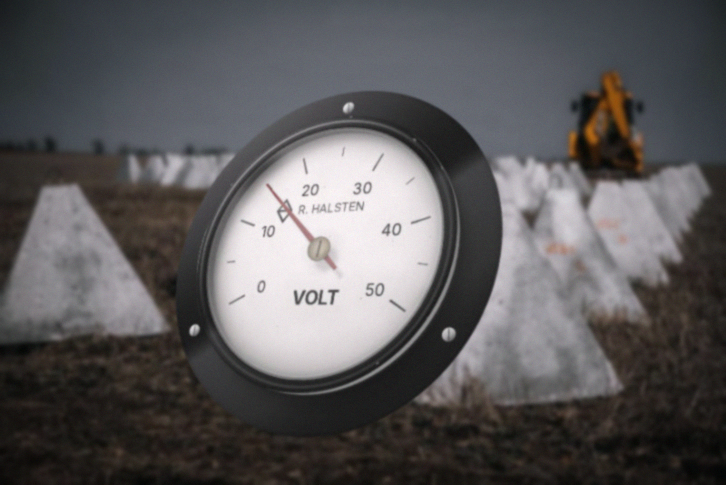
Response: 15V
